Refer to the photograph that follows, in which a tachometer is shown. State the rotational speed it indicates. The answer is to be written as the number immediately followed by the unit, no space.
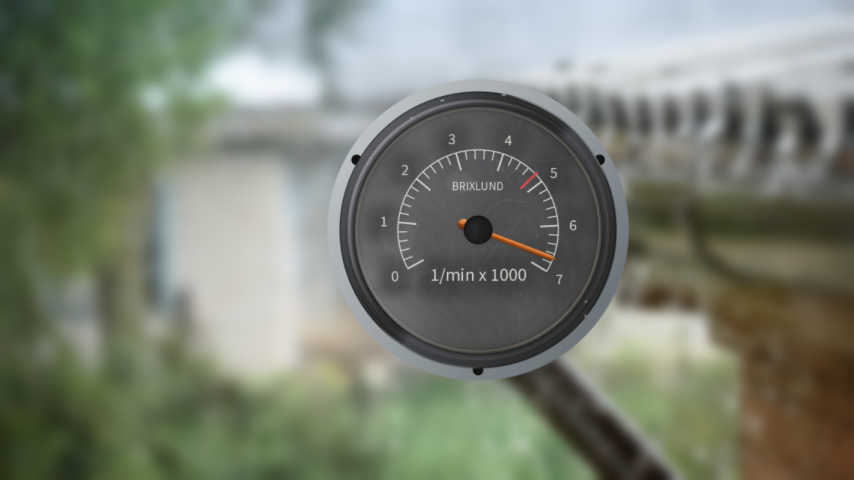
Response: 6700rpm
